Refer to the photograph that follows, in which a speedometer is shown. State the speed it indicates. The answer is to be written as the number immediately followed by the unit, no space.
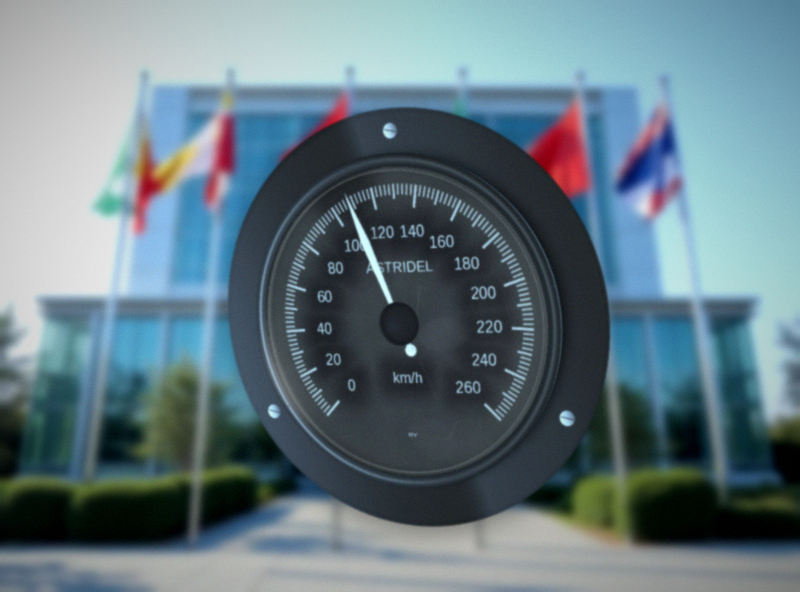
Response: 110km/h
